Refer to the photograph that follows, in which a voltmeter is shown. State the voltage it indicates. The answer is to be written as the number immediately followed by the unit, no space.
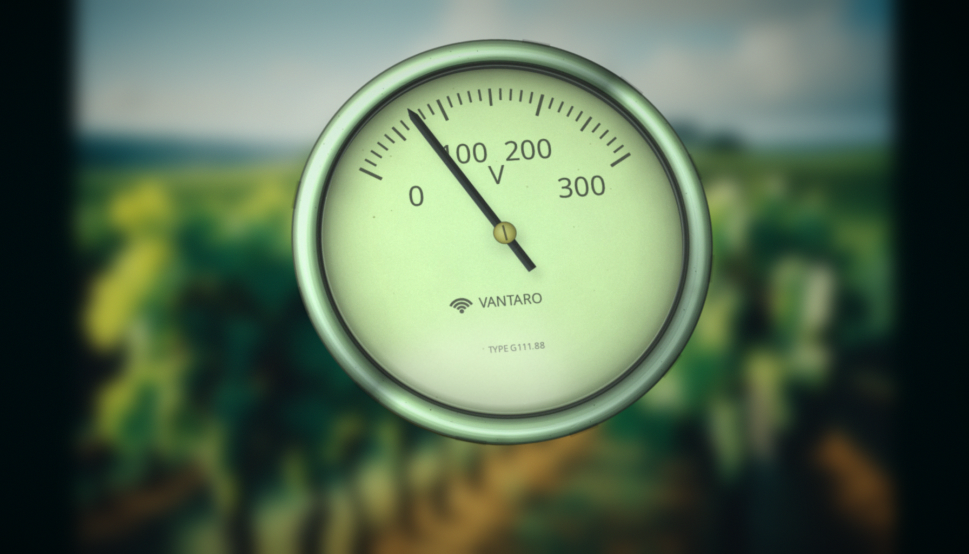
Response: 70V
